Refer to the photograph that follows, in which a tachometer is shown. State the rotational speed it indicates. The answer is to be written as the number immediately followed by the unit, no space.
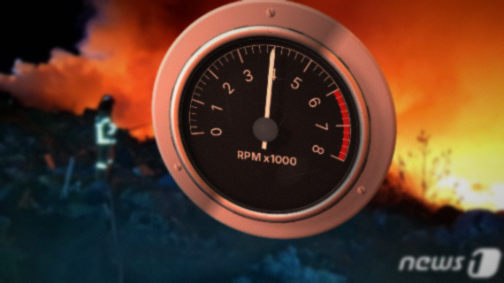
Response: 4000rpm
